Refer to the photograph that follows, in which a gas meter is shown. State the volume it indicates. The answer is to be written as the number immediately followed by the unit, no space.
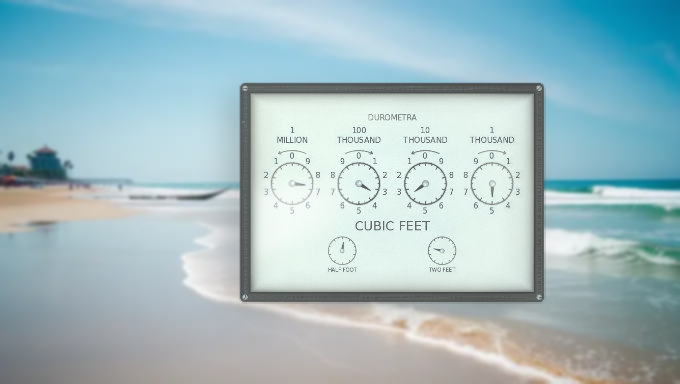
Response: 733500ft³
